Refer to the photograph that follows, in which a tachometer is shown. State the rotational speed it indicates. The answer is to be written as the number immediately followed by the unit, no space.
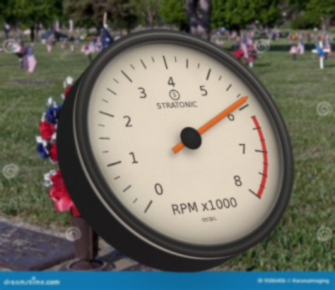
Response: 5875rpm
